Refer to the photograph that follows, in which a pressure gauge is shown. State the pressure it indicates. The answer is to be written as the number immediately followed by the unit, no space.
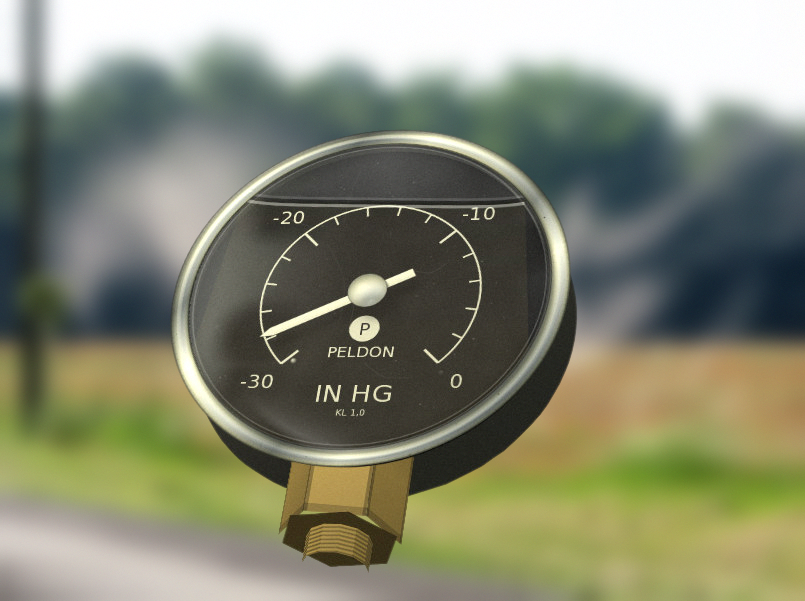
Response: -28inHg
